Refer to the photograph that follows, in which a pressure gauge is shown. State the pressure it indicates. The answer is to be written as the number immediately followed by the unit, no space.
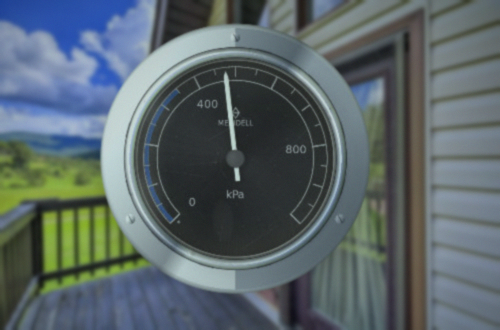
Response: 475kPa
